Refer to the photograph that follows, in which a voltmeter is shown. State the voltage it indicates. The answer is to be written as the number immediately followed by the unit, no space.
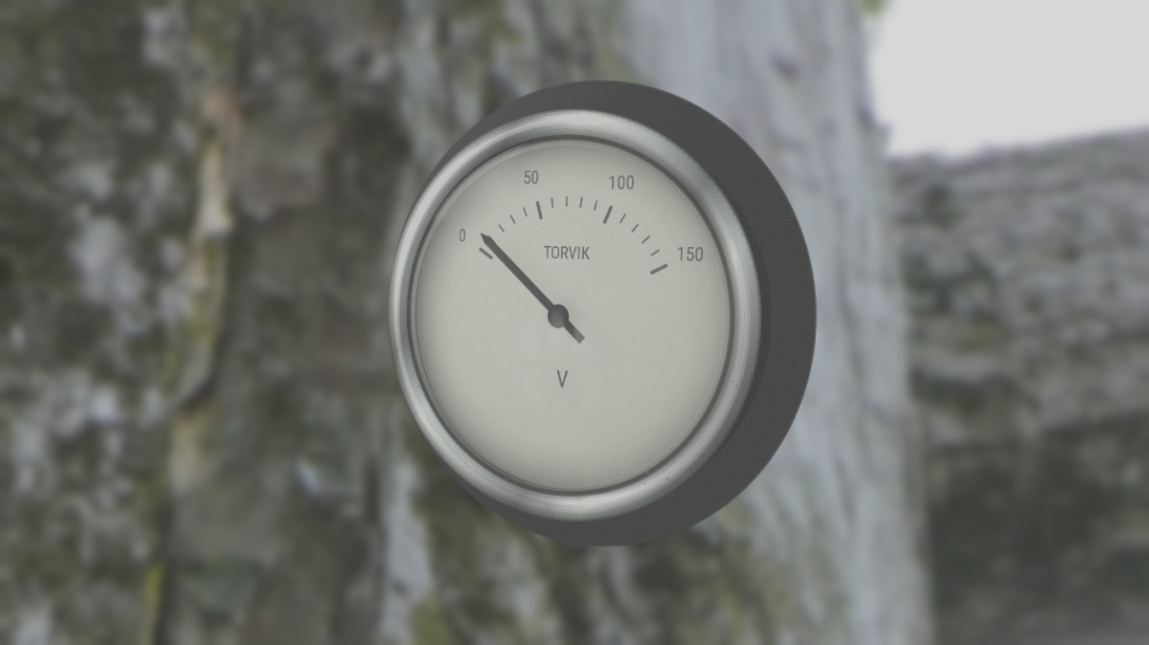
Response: 10V
